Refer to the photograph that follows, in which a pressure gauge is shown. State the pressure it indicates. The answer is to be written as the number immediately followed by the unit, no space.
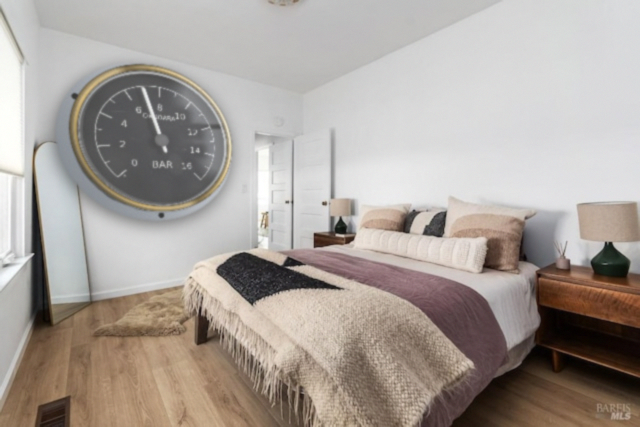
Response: 7bar
